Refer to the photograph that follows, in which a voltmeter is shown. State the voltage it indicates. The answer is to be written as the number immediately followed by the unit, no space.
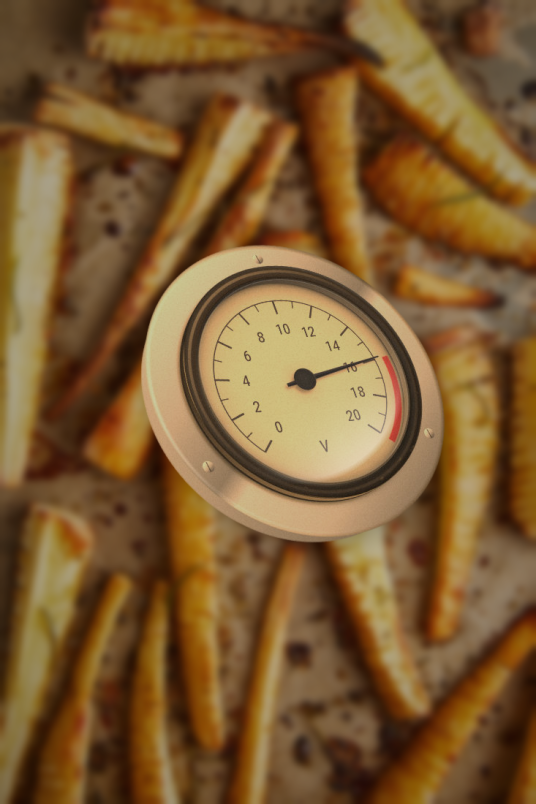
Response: 16V
